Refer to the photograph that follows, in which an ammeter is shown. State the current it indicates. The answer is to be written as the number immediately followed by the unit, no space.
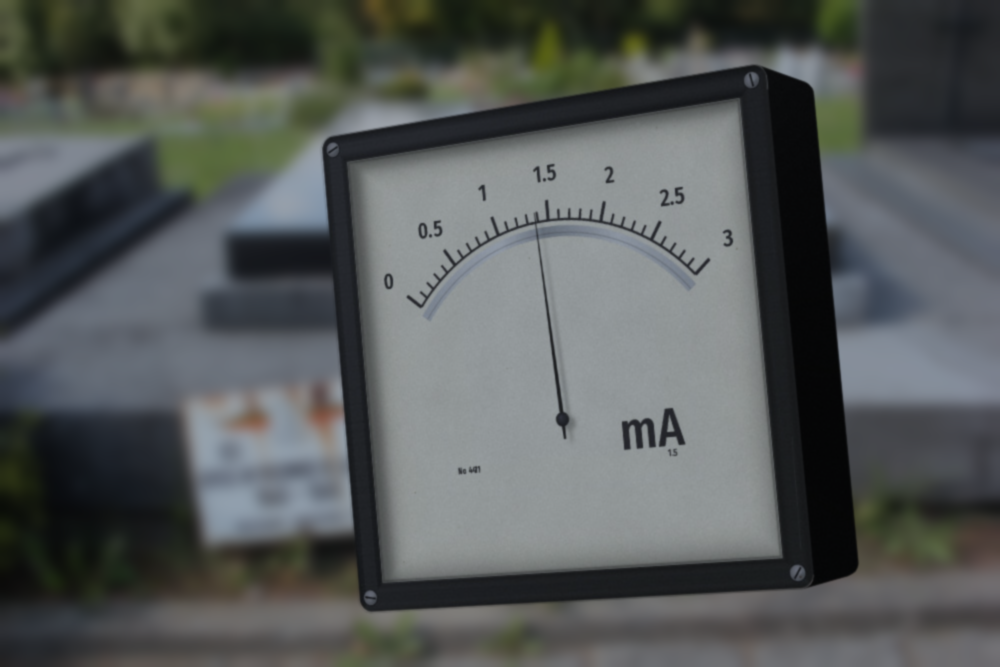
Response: 1.4mA
